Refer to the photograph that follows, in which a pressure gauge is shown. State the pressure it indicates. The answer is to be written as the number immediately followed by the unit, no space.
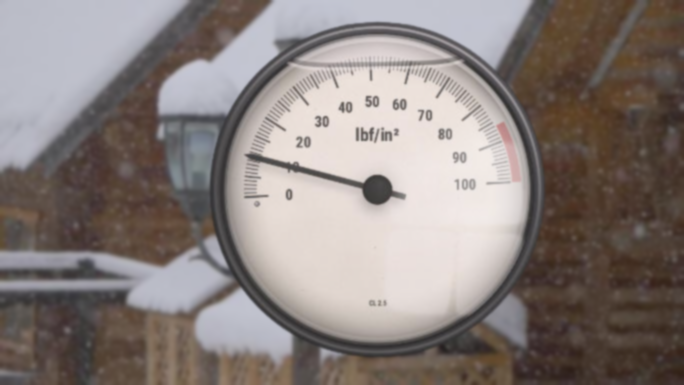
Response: 10psi
